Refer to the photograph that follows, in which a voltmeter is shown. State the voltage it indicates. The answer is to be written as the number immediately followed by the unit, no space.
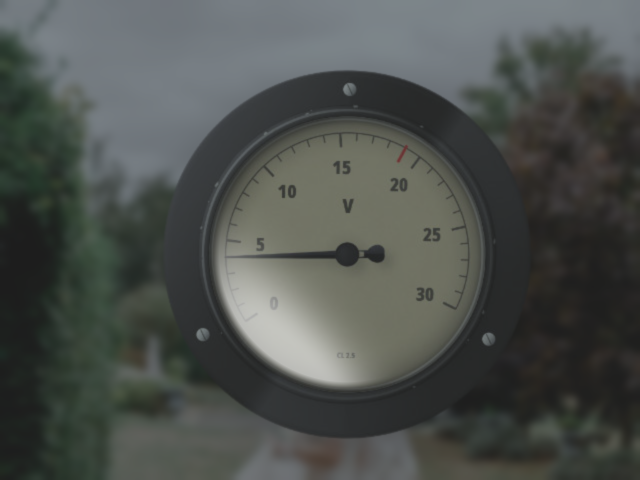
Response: 4V
